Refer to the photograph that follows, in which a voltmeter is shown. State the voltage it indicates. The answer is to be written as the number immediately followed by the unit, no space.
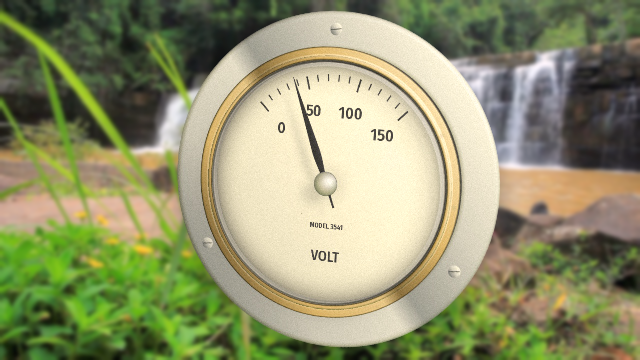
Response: 40V
